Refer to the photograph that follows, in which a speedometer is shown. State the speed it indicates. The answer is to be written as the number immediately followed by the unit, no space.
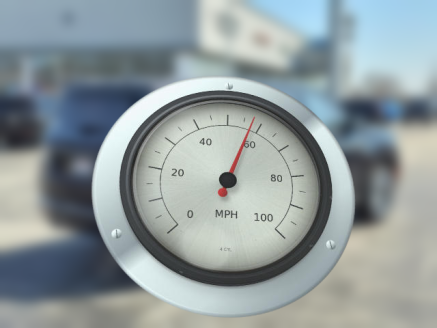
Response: 57.5mph
